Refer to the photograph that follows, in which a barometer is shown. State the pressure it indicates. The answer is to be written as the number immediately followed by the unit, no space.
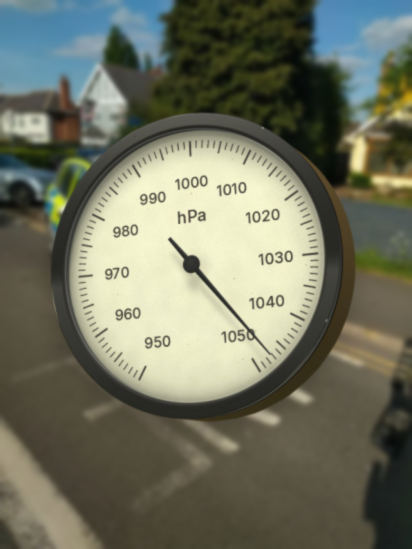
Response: 1047hPa
